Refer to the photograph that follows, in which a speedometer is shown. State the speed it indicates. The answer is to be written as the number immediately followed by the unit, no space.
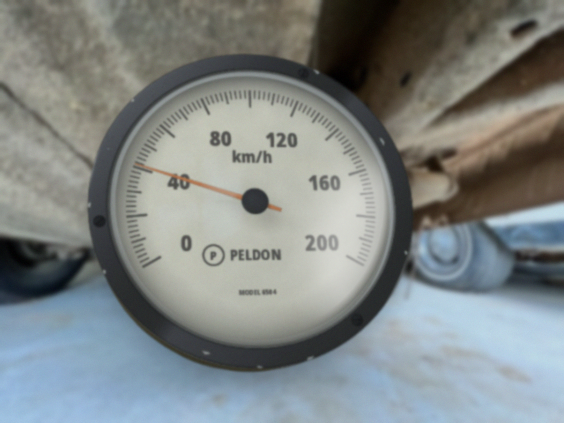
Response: 40km/h
